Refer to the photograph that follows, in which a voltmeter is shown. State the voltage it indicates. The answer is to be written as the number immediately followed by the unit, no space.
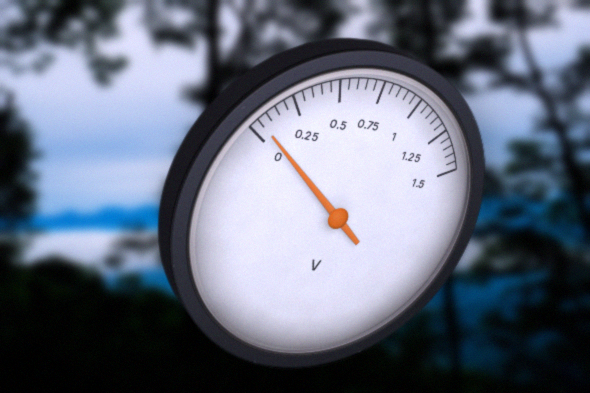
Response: 0.05V
